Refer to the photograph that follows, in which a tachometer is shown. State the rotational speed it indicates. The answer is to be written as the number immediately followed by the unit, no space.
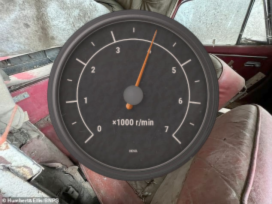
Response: 4000rpm
